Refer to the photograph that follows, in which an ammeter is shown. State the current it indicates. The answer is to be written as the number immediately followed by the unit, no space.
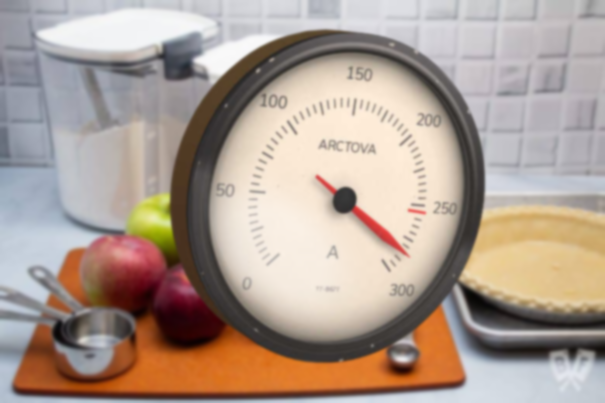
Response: 285A
